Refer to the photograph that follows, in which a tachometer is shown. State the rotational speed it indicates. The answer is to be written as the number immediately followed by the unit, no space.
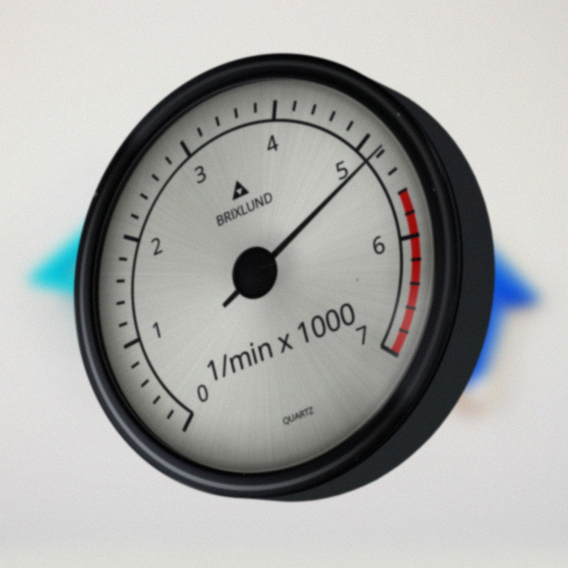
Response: 5200rpm
